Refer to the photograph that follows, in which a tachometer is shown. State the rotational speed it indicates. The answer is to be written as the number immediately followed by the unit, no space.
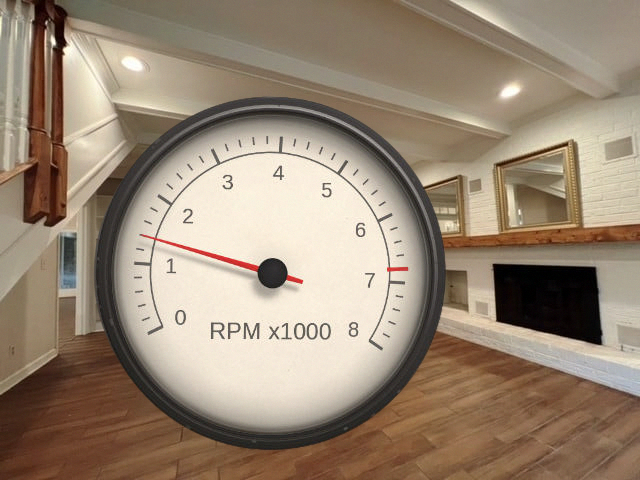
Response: 1400rpm
